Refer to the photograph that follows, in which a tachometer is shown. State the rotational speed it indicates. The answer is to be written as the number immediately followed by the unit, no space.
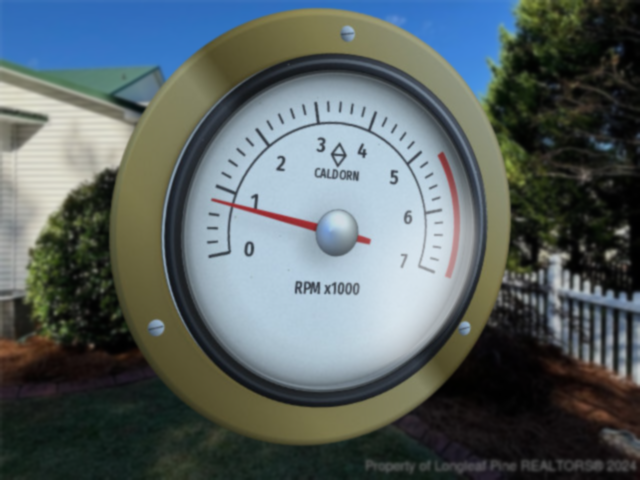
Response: 800rpm
